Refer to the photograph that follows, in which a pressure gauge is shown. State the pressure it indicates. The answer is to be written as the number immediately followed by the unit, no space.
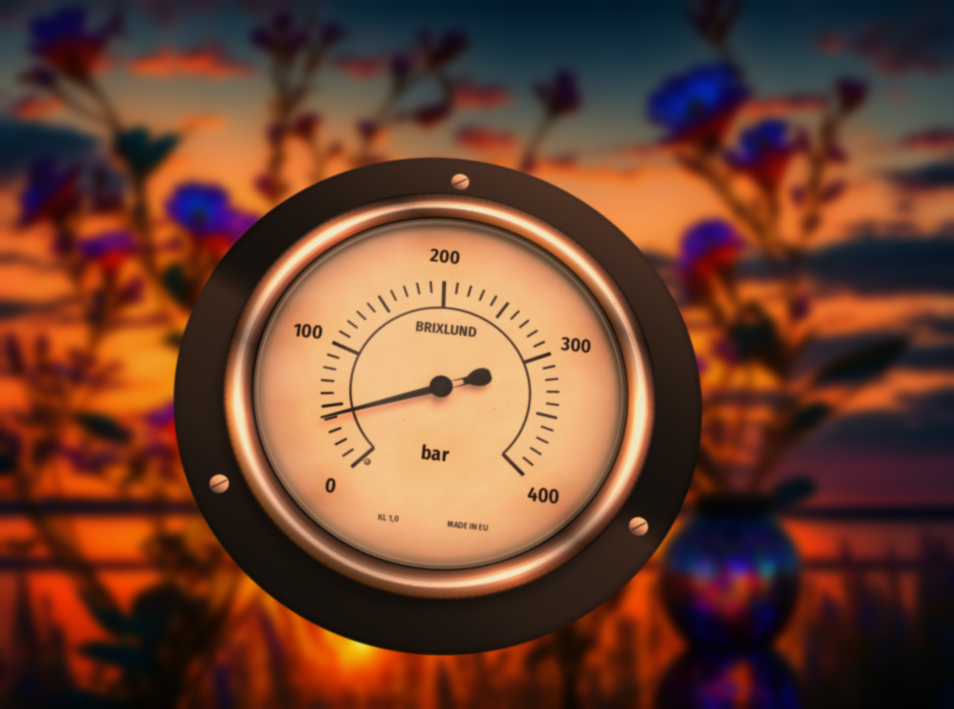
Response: 40bar
